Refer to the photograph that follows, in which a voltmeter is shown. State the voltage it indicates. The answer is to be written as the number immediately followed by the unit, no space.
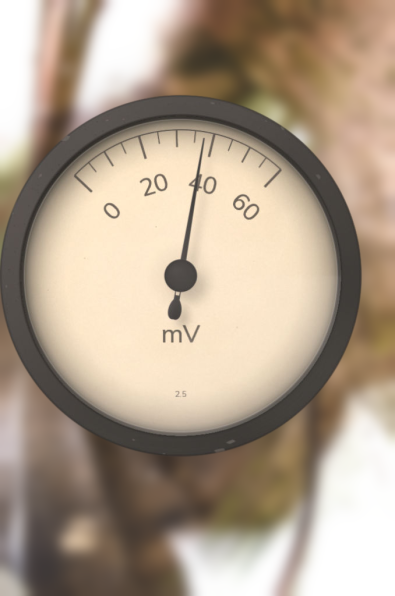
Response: 37.5mV
